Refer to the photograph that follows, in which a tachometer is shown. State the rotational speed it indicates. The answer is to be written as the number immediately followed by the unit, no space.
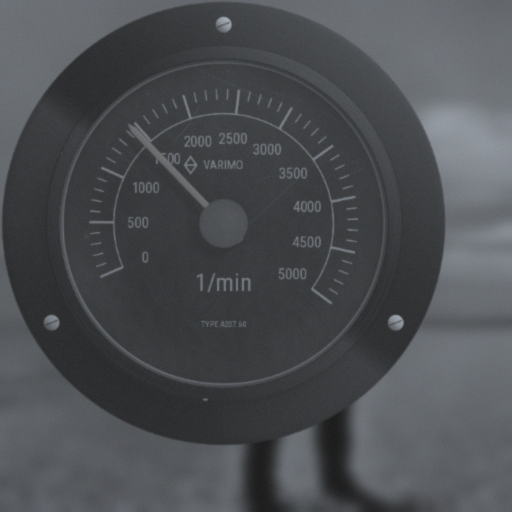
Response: 1450rpm
